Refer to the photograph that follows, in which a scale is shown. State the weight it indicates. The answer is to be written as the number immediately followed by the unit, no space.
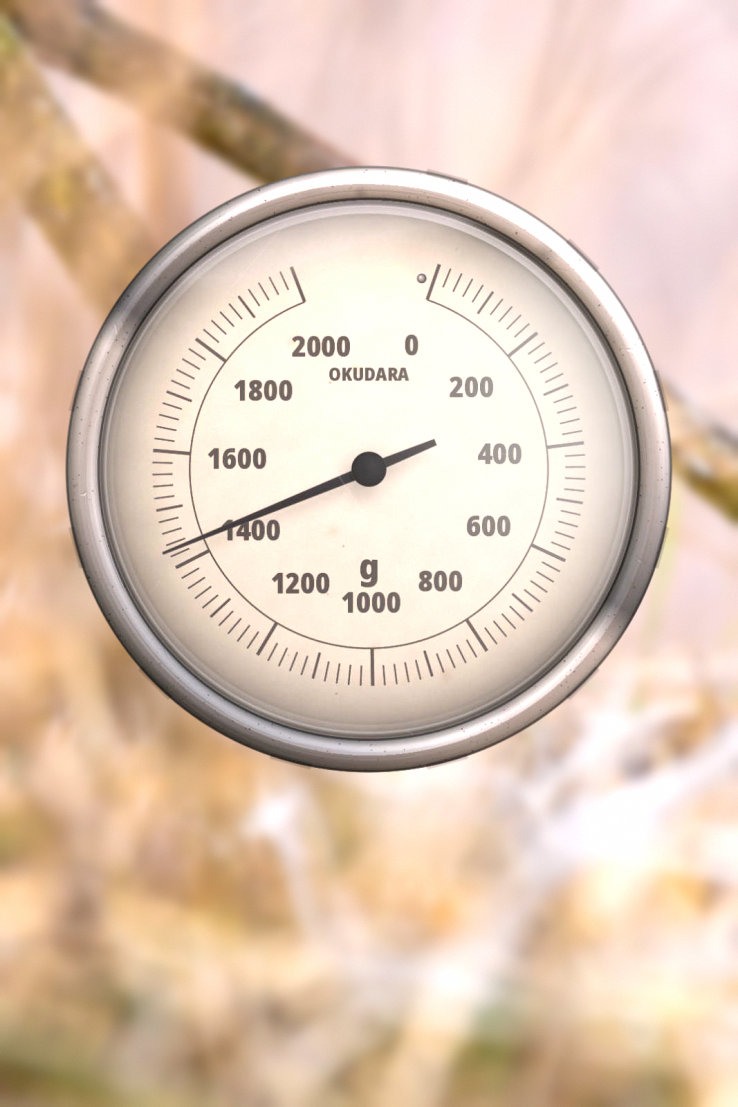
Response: 1430g
